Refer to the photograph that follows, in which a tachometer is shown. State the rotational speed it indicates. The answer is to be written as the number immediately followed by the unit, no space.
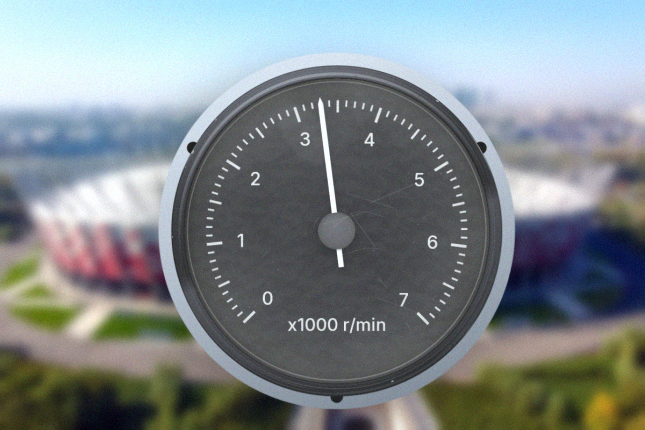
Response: 3300rpm
